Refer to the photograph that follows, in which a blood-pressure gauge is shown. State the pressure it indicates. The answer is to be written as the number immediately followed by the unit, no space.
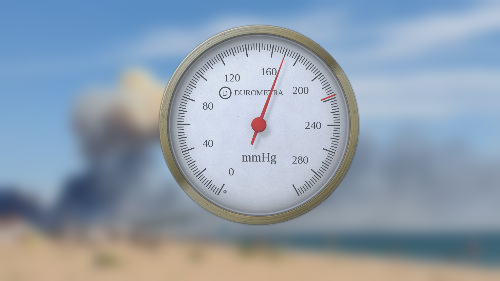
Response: 170mmHg
